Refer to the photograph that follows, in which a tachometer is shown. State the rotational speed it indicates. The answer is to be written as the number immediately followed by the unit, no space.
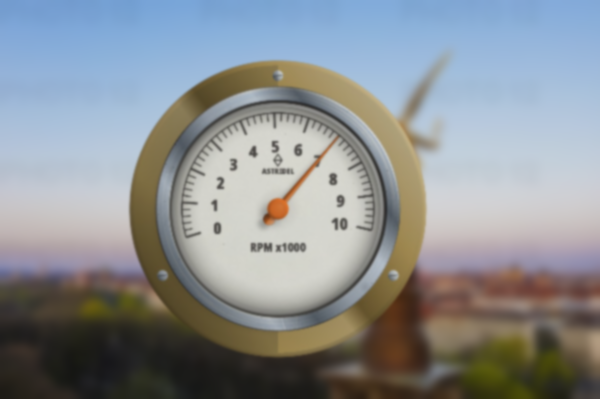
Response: 7000rpm
